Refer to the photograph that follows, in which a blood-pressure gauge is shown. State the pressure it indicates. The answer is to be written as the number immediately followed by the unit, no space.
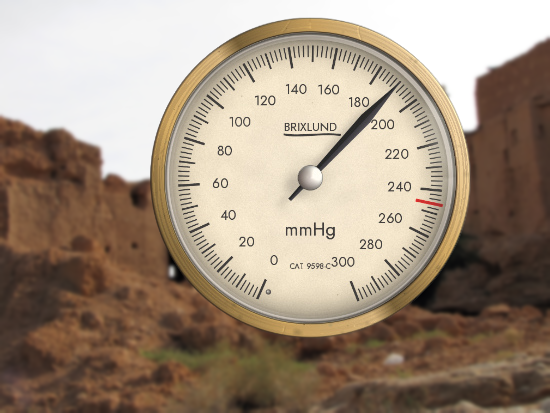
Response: 190mmHg
